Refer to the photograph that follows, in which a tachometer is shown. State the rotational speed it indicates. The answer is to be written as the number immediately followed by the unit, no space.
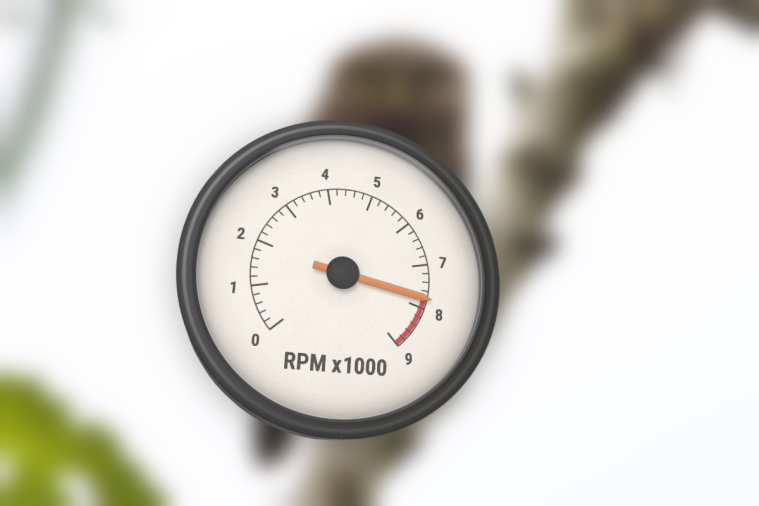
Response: 7800rpm
